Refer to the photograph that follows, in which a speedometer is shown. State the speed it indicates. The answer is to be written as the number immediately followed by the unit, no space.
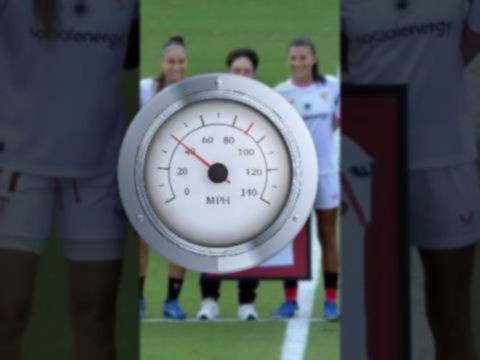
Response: 40mph
